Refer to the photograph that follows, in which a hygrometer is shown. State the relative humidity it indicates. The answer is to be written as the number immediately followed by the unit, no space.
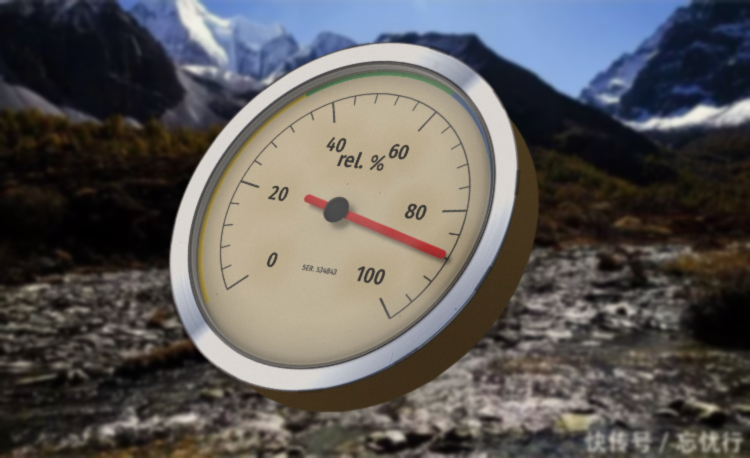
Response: 88%
